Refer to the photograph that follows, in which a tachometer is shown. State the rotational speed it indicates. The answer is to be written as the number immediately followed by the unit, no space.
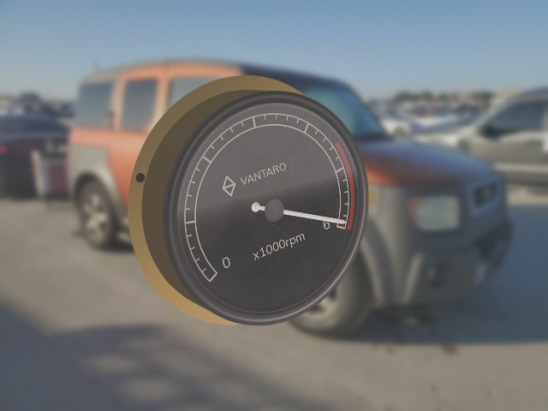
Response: 5900rpm
